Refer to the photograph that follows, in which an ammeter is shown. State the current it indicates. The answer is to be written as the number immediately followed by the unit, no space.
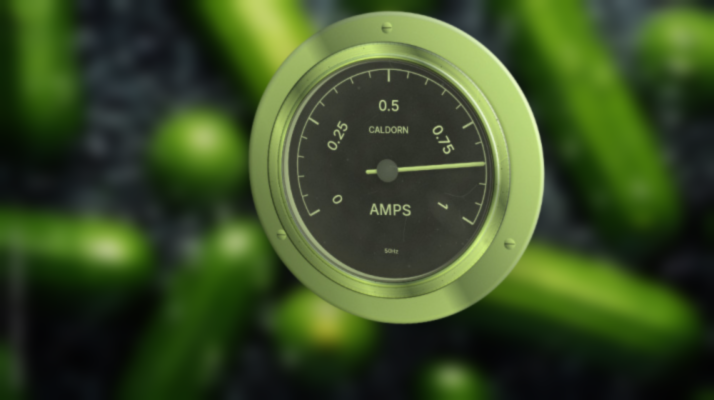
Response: 0.85A
